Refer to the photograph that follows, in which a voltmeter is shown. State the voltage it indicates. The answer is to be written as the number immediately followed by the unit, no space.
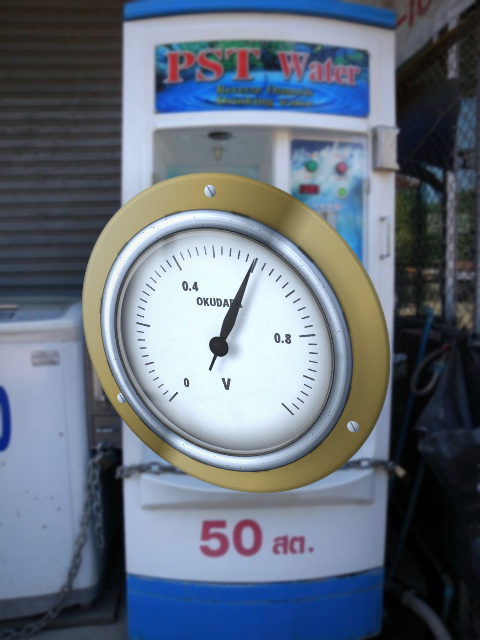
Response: 0.6V
